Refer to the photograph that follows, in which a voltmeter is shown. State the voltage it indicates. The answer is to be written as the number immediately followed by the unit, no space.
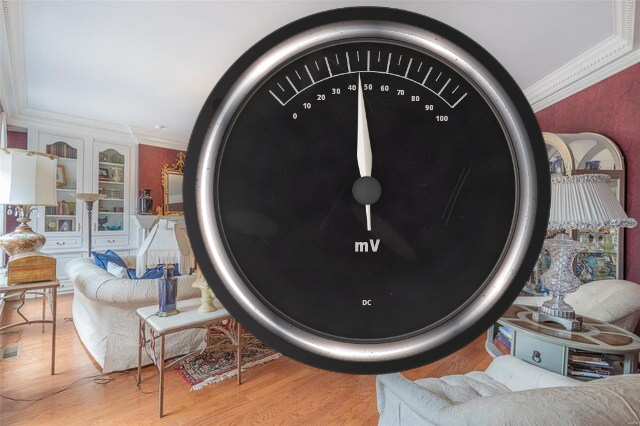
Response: 45mV
